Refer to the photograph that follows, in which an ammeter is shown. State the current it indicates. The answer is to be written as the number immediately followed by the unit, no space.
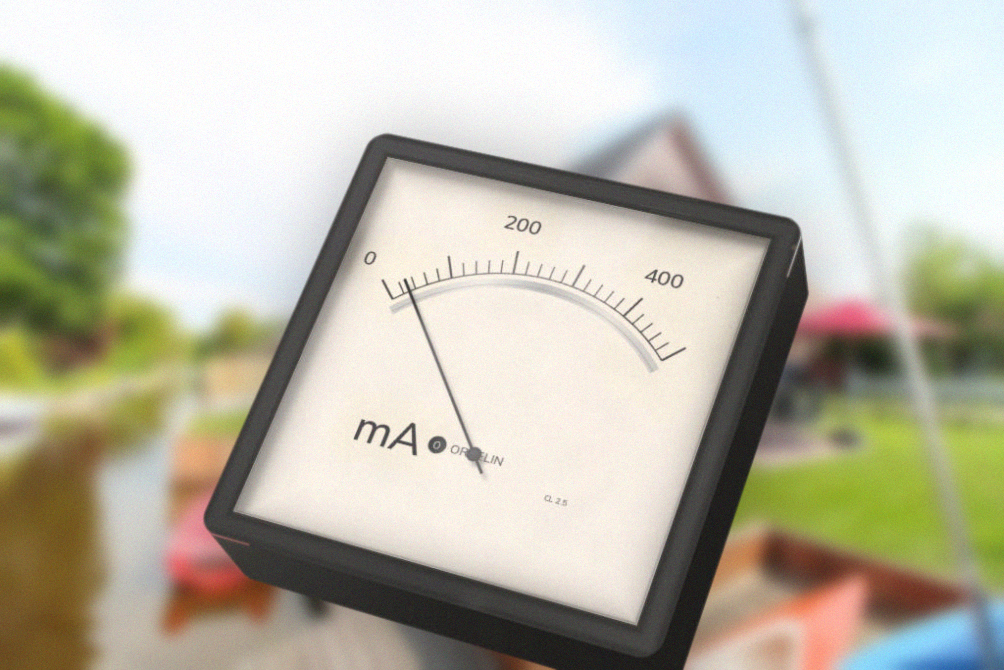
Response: 30mA
